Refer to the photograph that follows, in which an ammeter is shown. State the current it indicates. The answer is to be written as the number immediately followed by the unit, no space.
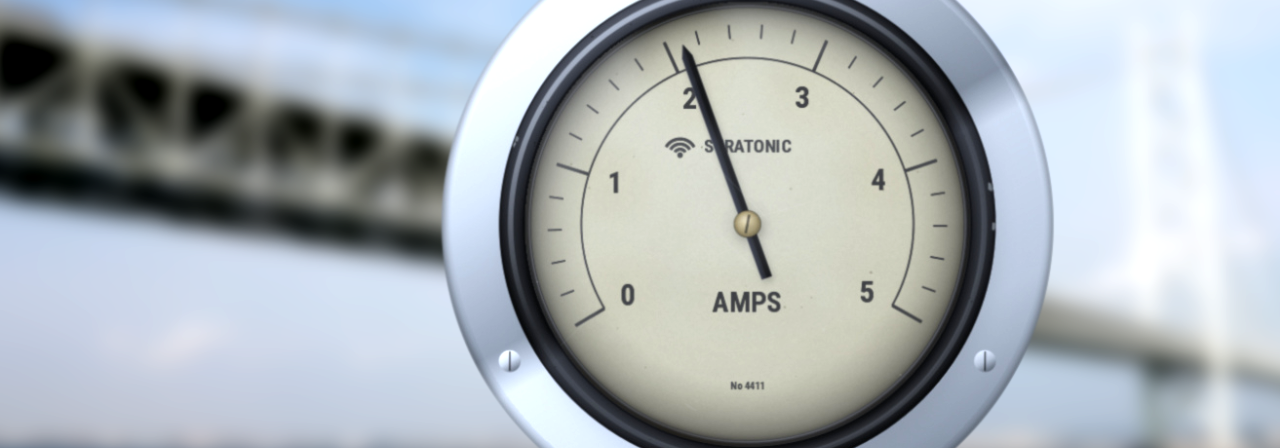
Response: 2.1A
